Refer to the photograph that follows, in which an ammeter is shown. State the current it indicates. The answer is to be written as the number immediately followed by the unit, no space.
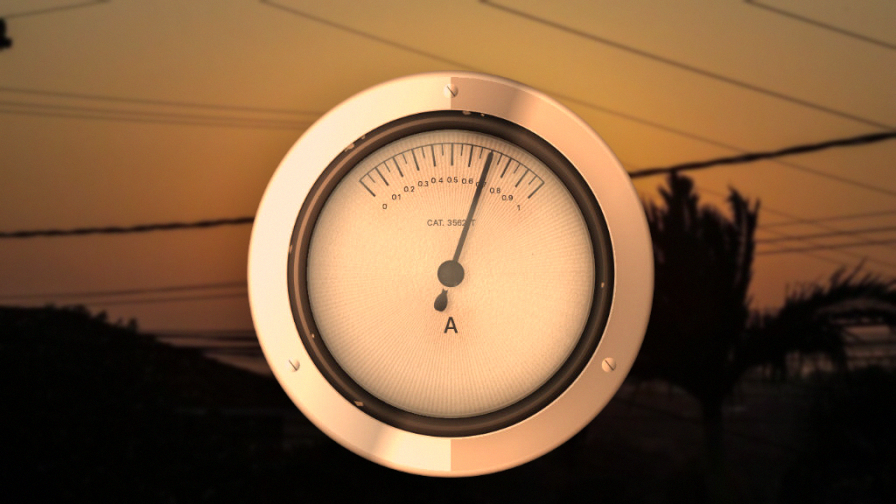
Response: 0.7A
